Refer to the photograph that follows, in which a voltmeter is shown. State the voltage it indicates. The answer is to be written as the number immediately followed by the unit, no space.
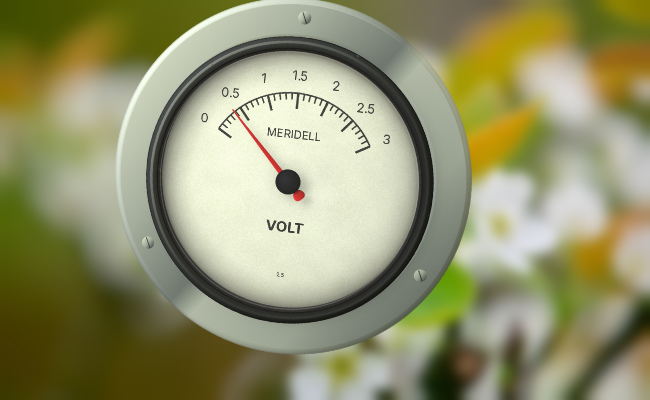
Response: 0.4V
